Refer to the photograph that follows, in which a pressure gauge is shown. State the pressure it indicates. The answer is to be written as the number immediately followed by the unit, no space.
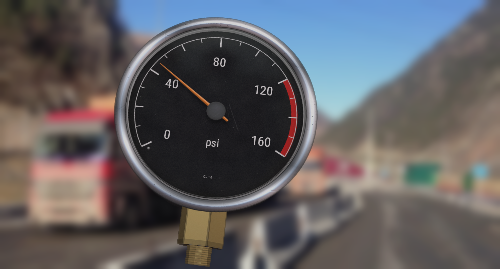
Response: 45psi
